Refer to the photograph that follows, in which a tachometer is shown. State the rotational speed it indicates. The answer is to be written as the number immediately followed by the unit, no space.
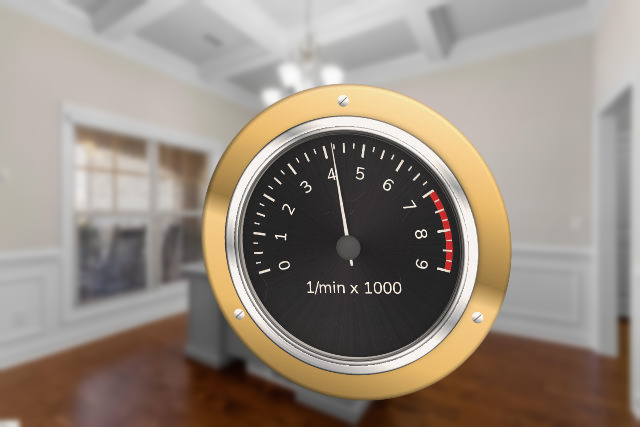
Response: 4250rpm
